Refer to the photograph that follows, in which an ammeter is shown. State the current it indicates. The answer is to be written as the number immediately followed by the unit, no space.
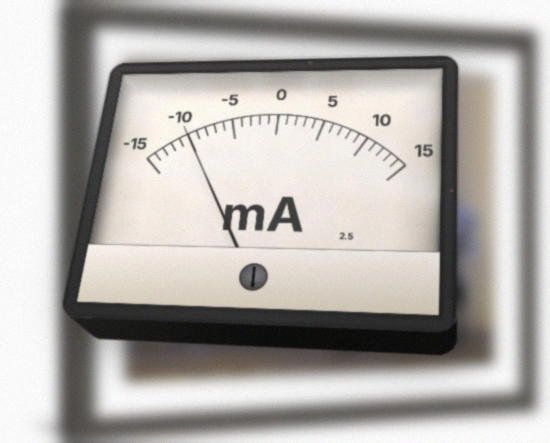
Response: -10mA
